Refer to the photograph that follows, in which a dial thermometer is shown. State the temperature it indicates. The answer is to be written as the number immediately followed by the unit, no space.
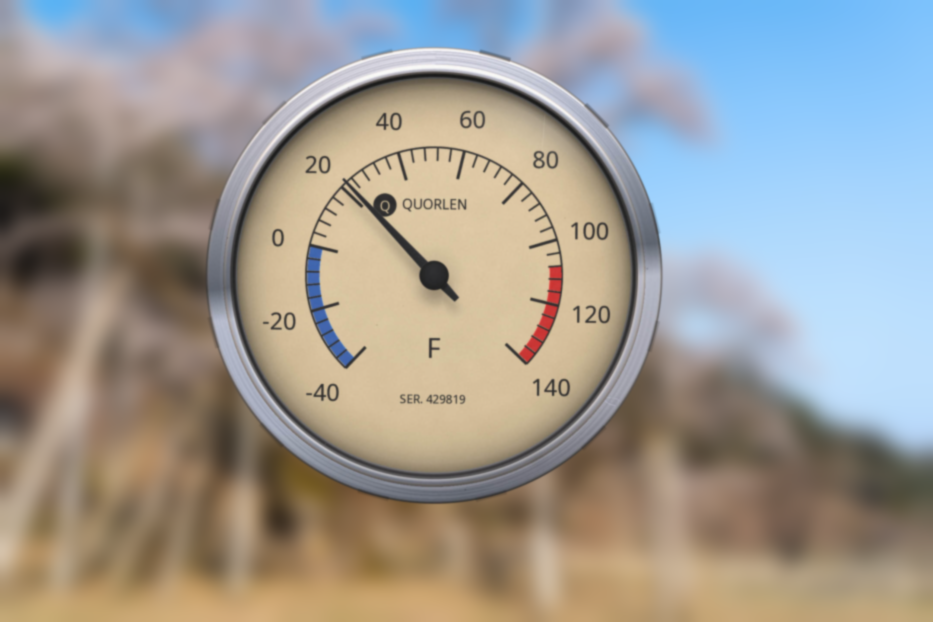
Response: 22°F
